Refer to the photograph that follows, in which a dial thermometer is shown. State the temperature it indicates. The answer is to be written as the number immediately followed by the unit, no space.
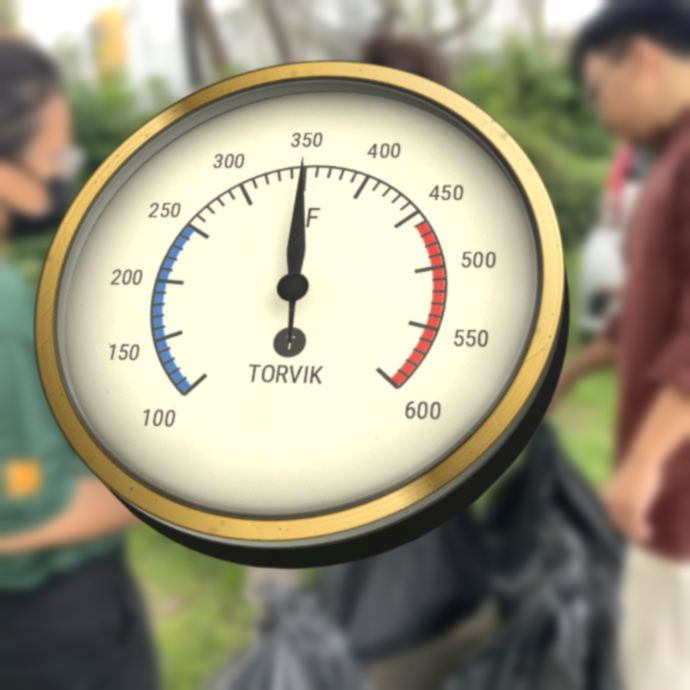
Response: 350°F
